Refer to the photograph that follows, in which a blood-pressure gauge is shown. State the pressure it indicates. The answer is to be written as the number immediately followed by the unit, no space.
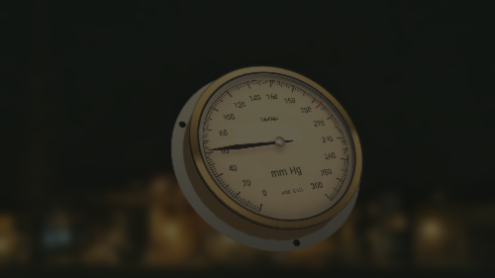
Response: 60mmHg
